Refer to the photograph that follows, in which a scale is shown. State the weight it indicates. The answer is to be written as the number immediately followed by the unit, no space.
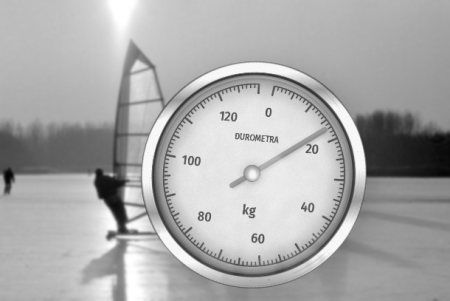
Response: 17kg
